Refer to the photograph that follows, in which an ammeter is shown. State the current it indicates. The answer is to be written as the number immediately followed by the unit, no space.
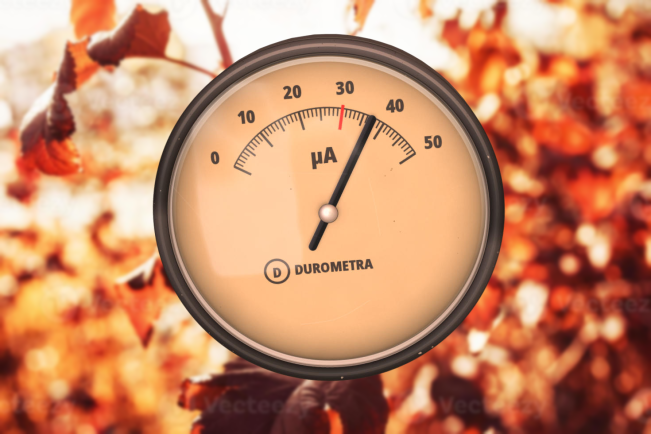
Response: 37µA
